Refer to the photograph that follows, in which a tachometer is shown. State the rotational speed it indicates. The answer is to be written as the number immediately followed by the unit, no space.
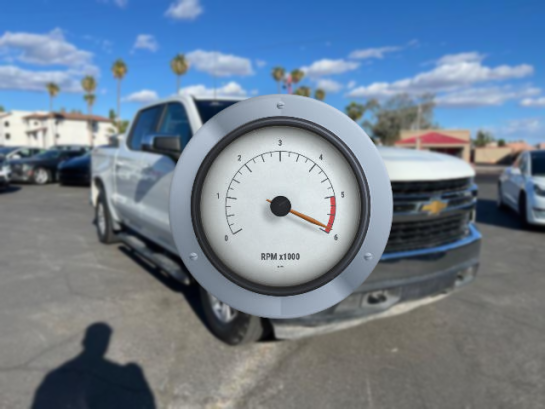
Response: 5875rpm
